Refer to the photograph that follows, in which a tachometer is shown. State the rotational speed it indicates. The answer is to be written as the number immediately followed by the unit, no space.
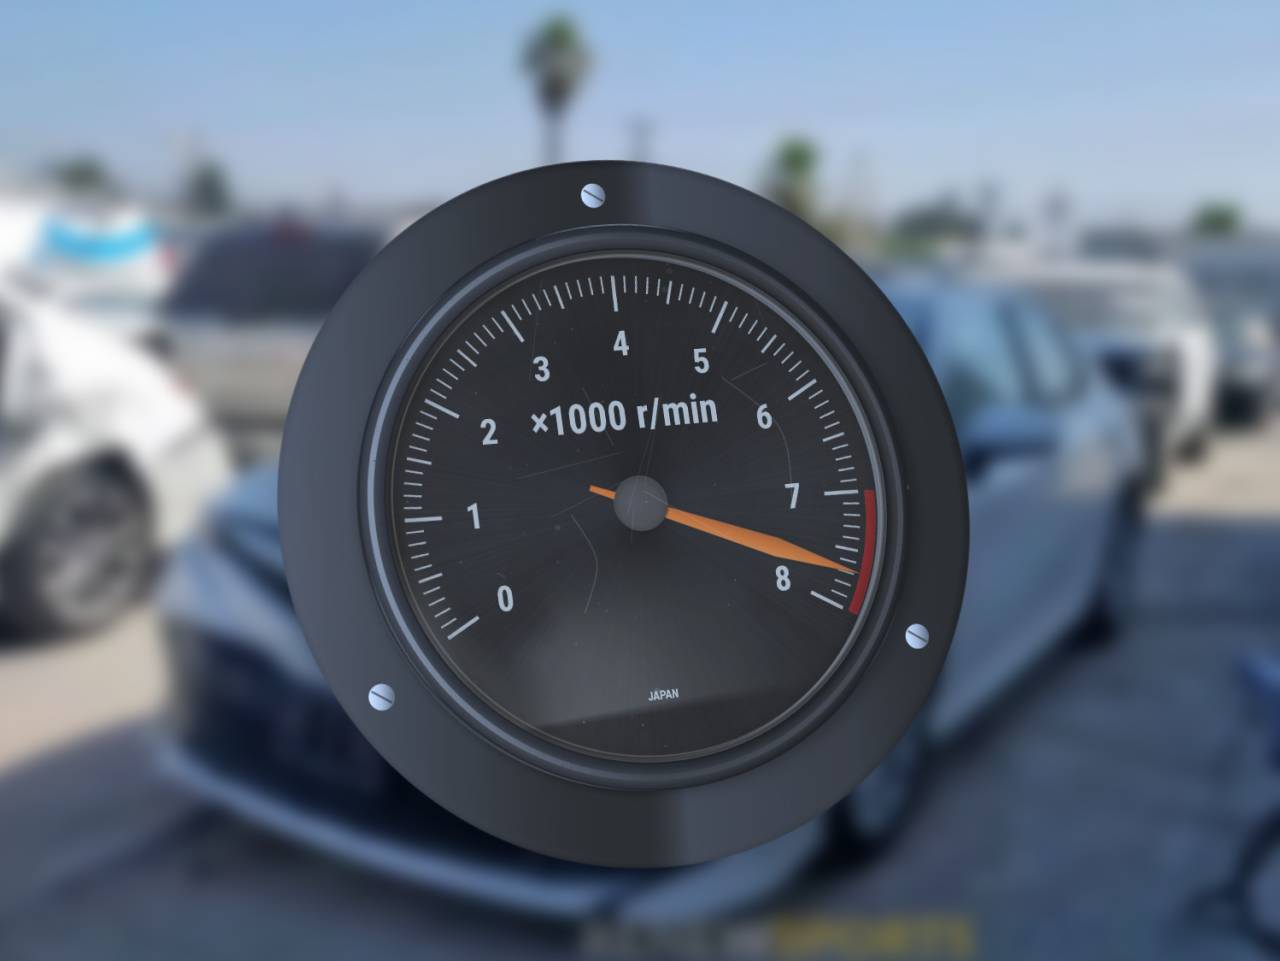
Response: 7700rpm
